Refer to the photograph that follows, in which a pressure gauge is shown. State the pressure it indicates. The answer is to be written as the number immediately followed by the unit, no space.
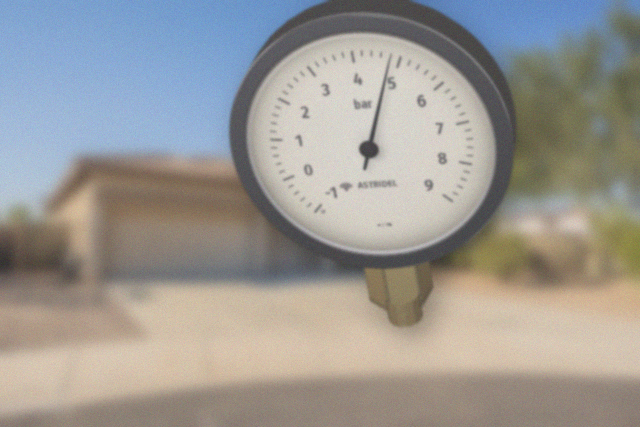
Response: 4.8bar
